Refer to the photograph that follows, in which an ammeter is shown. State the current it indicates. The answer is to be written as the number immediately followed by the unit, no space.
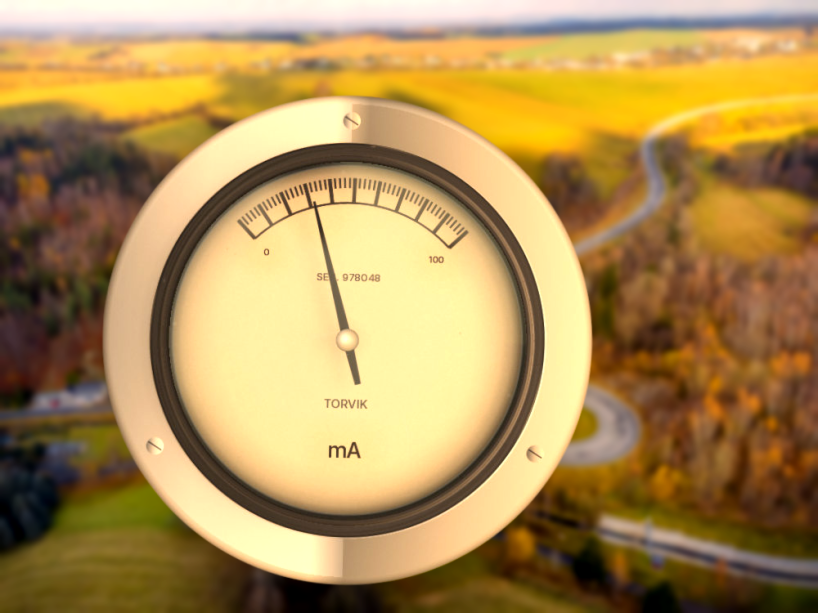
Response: 32mA
